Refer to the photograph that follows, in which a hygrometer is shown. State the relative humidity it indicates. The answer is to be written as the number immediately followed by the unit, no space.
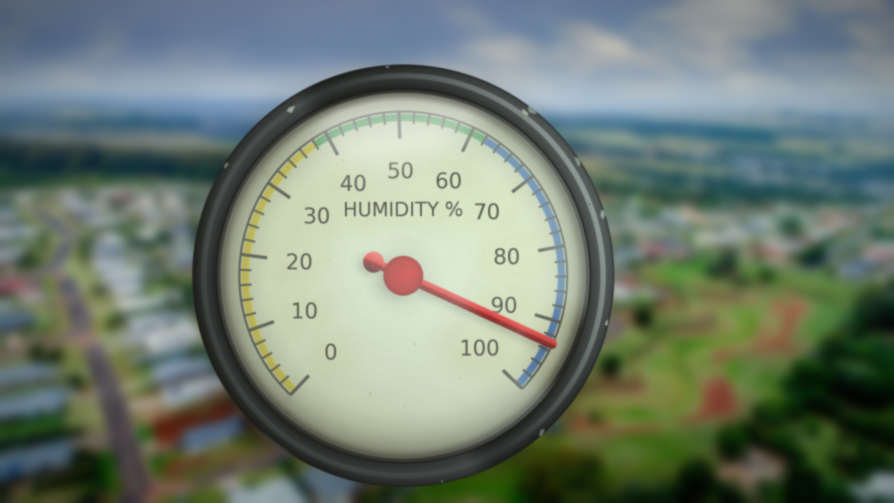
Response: 93%
